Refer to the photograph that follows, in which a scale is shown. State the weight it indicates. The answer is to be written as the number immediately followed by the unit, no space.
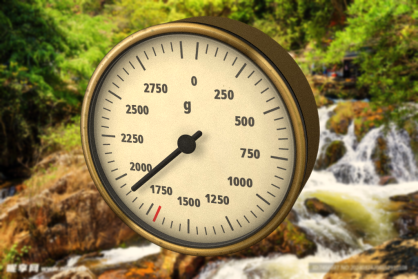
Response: 1900g
